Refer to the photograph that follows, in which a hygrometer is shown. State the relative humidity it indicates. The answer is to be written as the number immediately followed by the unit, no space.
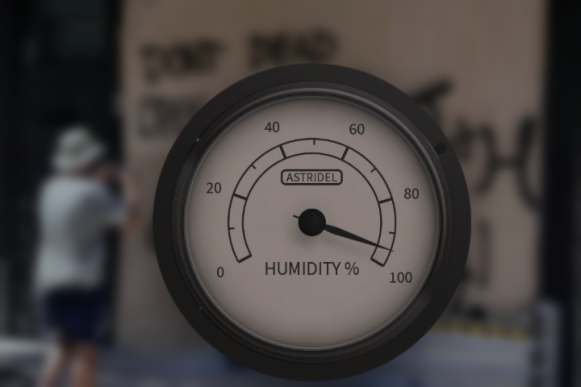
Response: 95%
